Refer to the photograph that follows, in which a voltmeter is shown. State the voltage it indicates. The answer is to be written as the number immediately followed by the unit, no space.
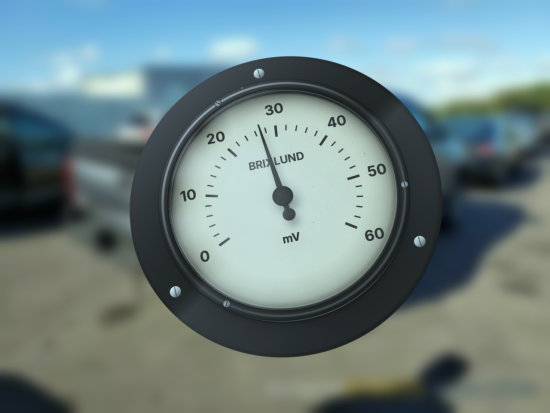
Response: 27mV
